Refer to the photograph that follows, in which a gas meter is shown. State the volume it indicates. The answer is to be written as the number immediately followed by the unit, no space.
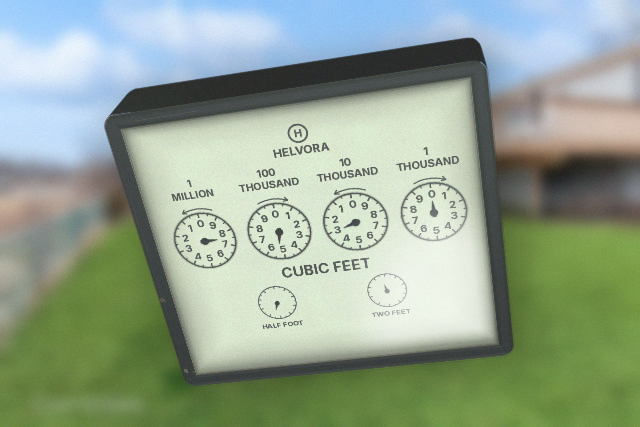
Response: 753000ft³
